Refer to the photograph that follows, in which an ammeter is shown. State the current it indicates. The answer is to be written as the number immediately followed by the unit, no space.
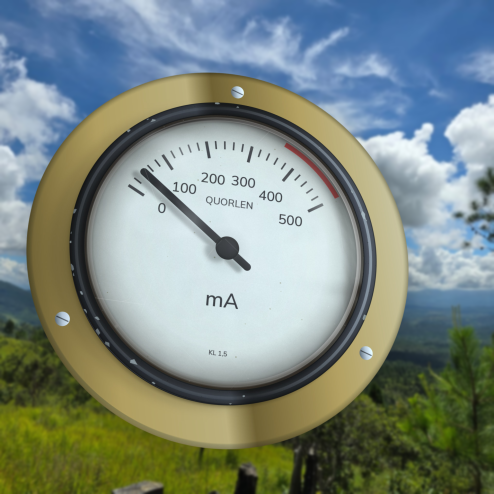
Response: 40mA
